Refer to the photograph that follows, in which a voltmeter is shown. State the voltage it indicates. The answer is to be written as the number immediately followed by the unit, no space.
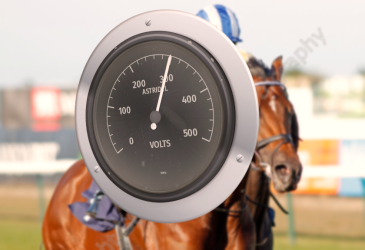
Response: 300V
